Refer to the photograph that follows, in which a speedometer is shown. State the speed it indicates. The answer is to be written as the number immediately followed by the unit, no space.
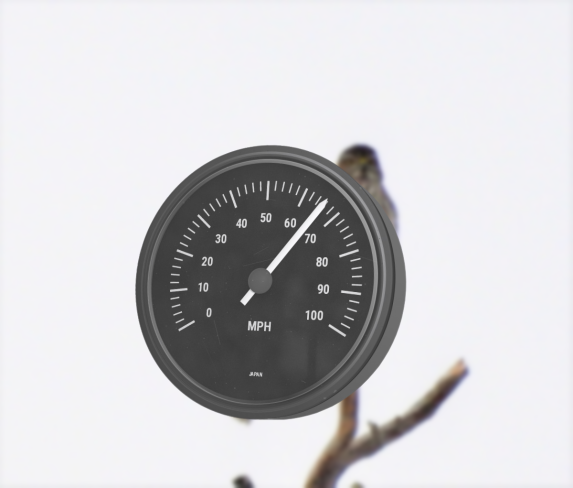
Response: 66mph
